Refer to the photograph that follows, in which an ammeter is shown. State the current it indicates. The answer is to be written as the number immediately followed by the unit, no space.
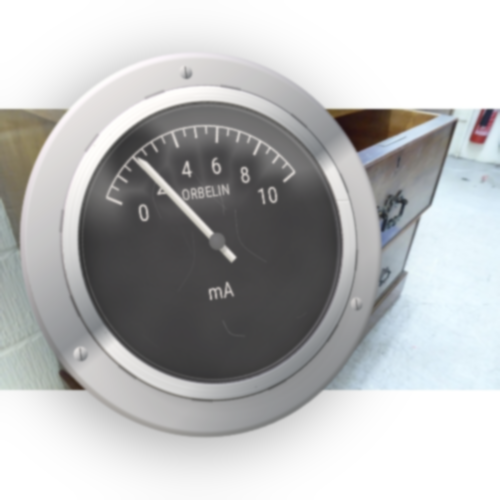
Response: 2mA
